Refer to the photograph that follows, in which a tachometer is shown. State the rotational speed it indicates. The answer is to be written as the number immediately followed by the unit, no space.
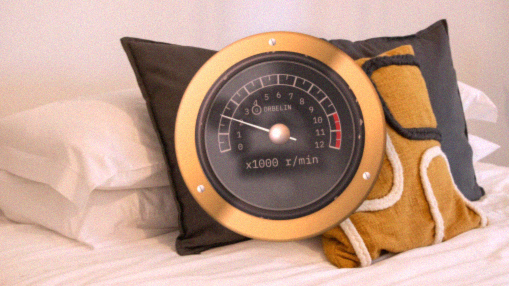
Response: 2000rpm
